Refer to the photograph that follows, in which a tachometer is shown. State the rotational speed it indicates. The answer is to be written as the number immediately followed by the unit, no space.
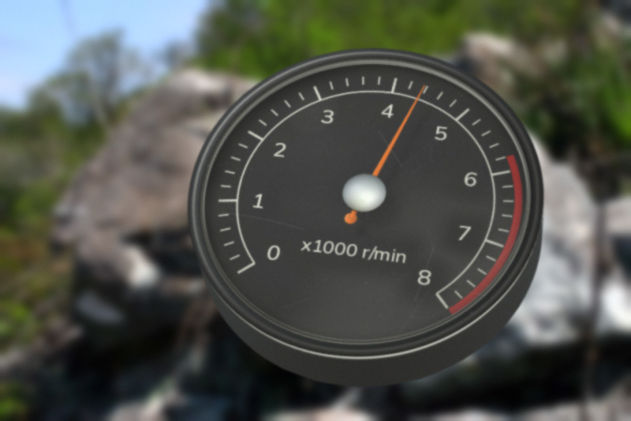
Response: 4400rpm
